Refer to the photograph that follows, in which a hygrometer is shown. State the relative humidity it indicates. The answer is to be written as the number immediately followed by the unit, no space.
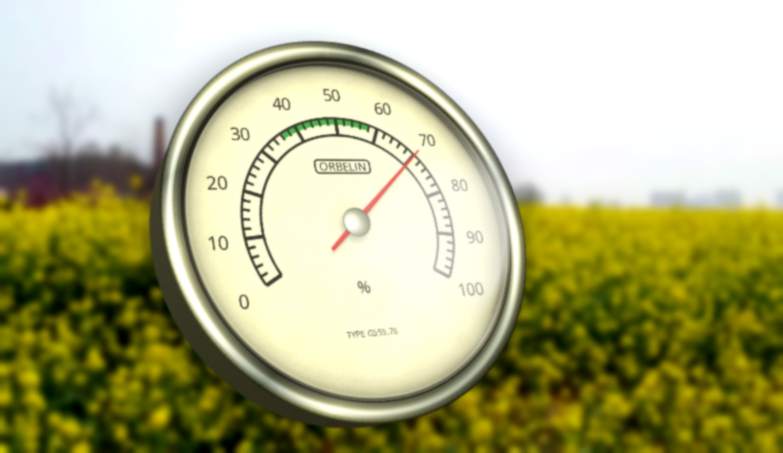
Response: 70%
